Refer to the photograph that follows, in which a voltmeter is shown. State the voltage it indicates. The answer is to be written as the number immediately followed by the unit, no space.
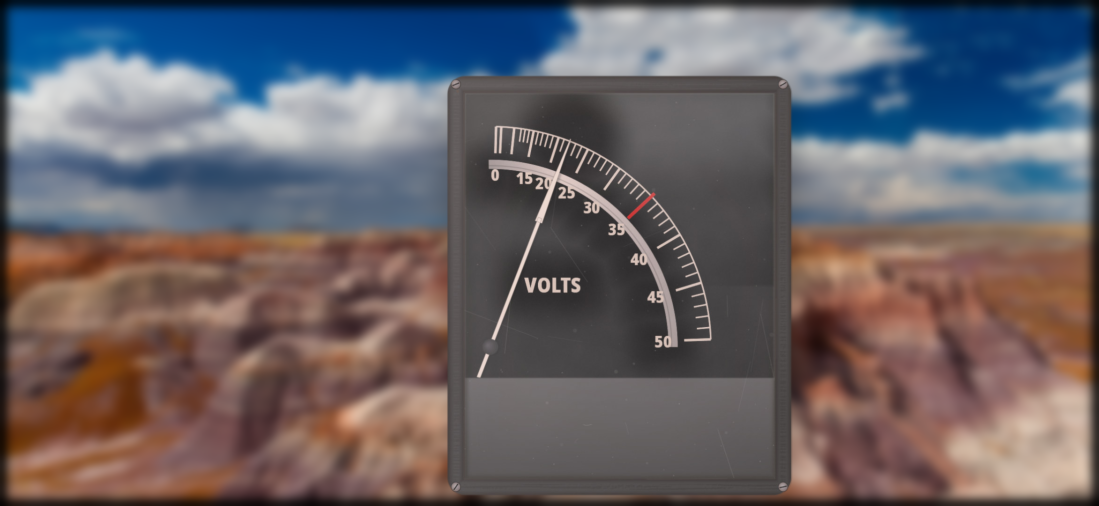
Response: 22V
